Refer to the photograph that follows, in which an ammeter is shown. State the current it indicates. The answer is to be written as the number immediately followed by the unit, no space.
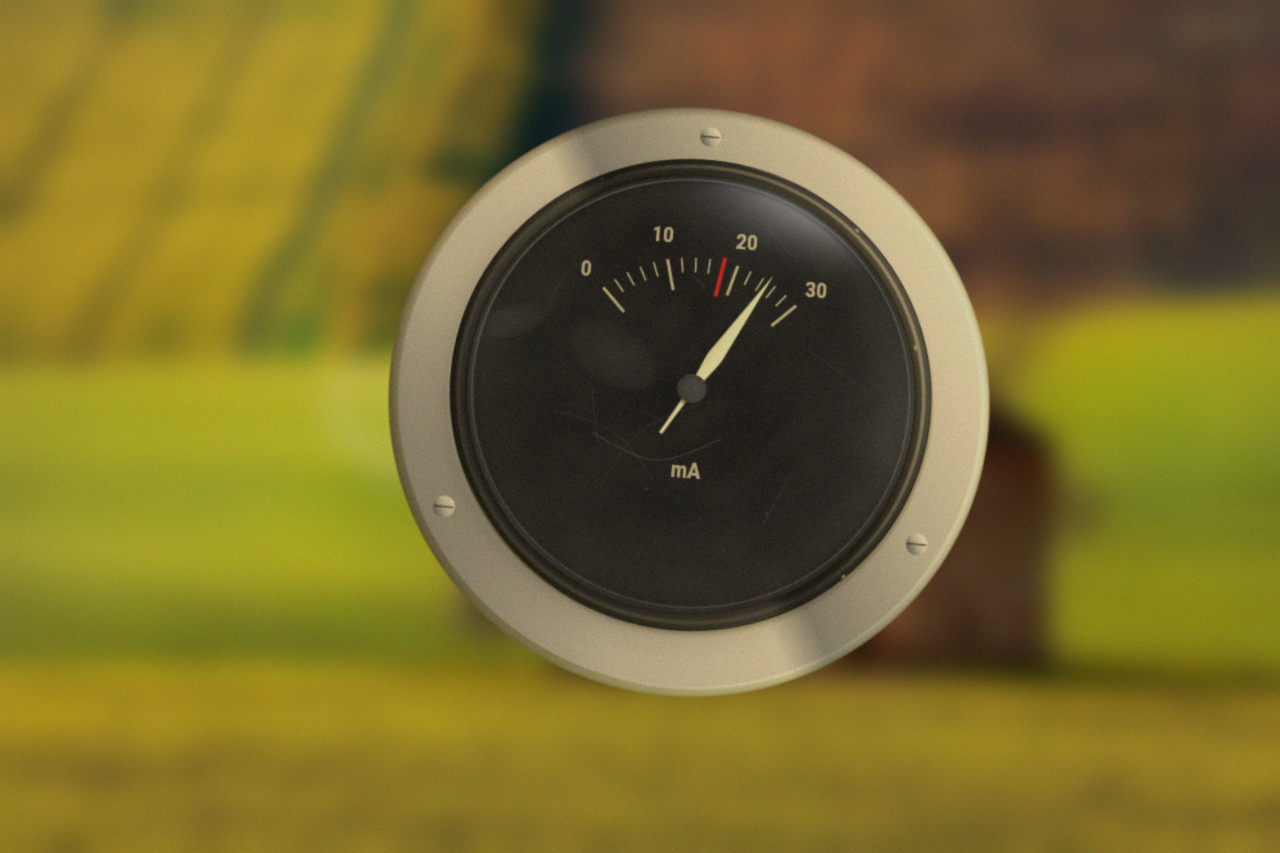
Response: 25mA
